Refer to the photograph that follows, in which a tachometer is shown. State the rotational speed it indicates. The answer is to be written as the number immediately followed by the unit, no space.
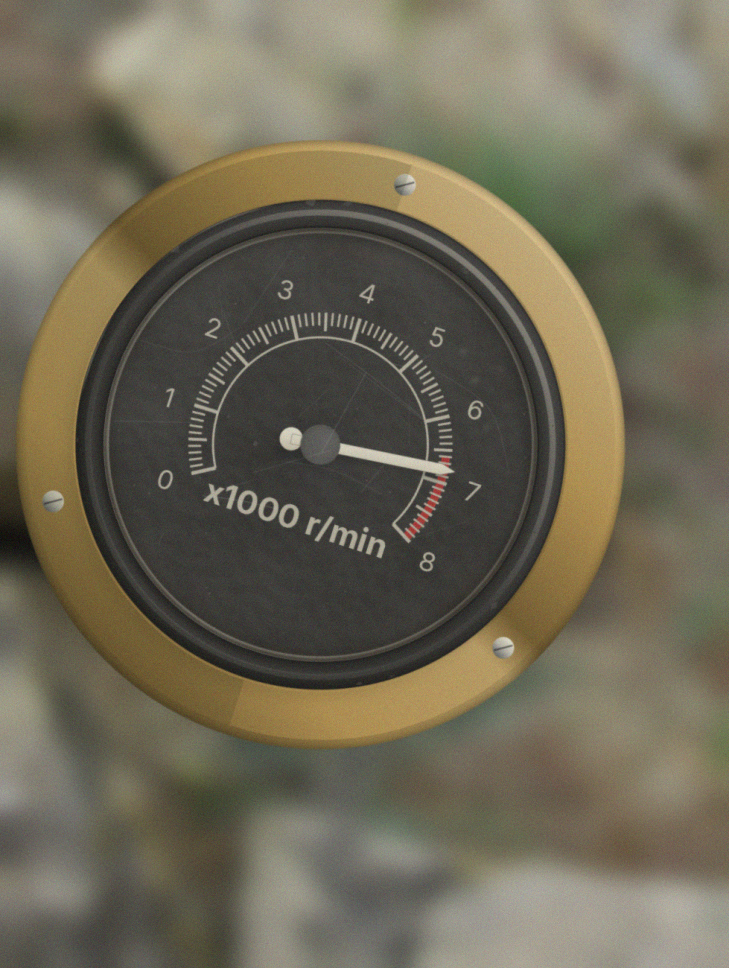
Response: 6800rpm
